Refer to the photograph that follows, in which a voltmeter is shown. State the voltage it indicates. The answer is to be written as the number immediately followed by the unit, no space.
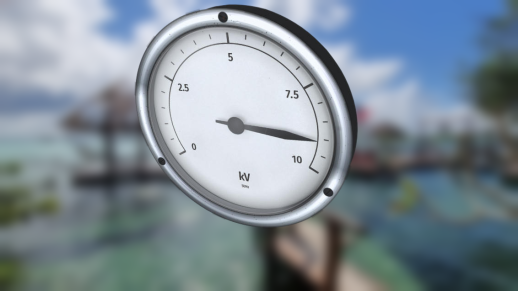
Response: 9kV
